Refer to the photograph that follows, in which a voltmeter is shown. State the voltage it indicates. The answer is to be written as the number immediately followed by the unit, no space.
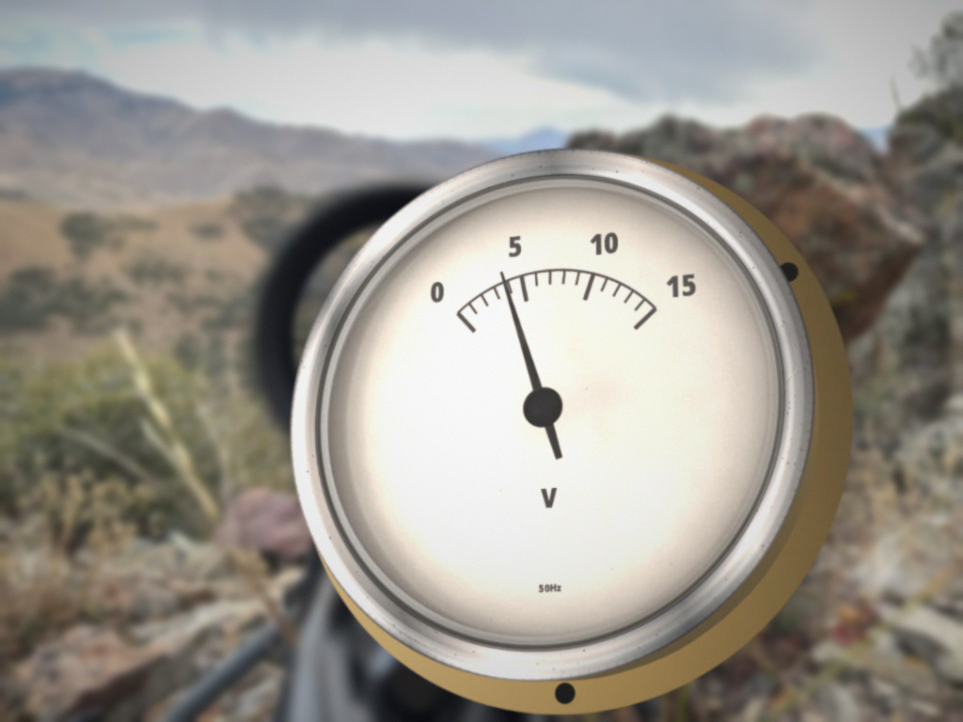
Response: 4V
